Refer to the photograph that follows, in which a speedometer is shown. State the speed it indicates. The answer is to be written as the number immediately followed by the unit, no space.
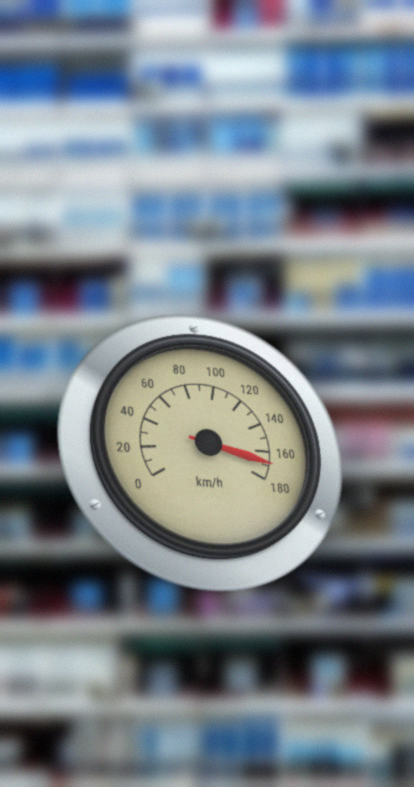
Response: 170km/h
